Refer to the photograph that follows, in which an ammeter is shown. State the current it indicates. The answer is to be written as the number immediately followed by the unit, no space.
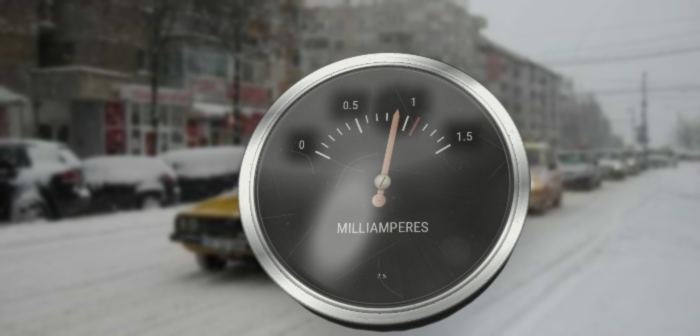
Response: 0.9mA
